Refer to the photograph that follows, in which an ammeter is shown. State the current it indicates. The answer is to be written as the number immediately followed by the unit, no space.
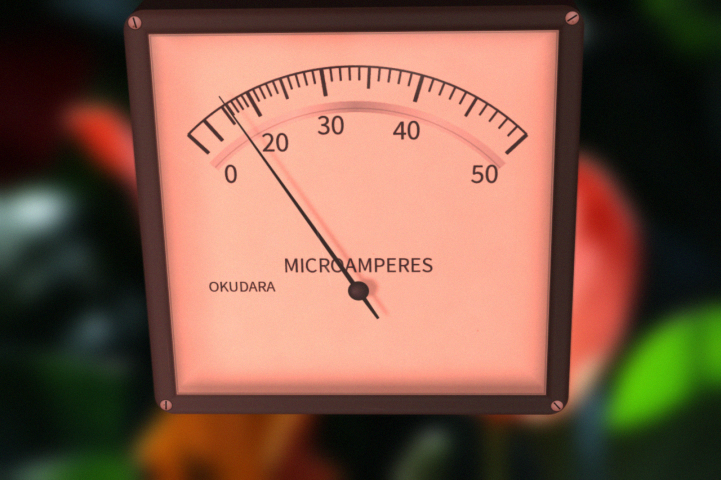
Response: 16µA
